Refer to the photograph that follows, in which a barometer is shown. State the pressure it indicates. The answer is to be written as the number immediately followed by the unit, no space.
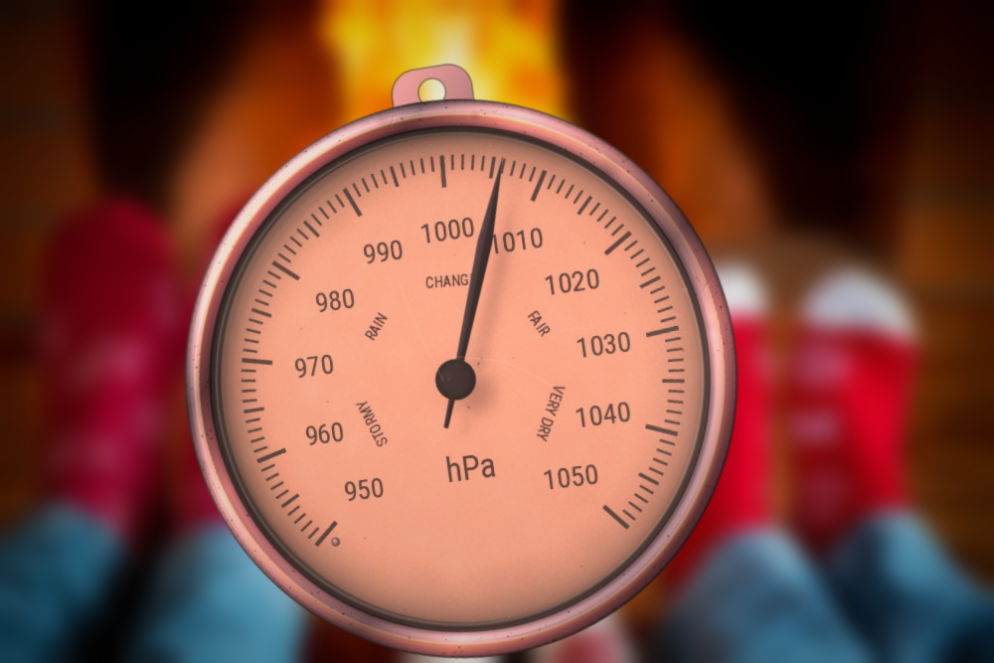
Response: 1006hPa
